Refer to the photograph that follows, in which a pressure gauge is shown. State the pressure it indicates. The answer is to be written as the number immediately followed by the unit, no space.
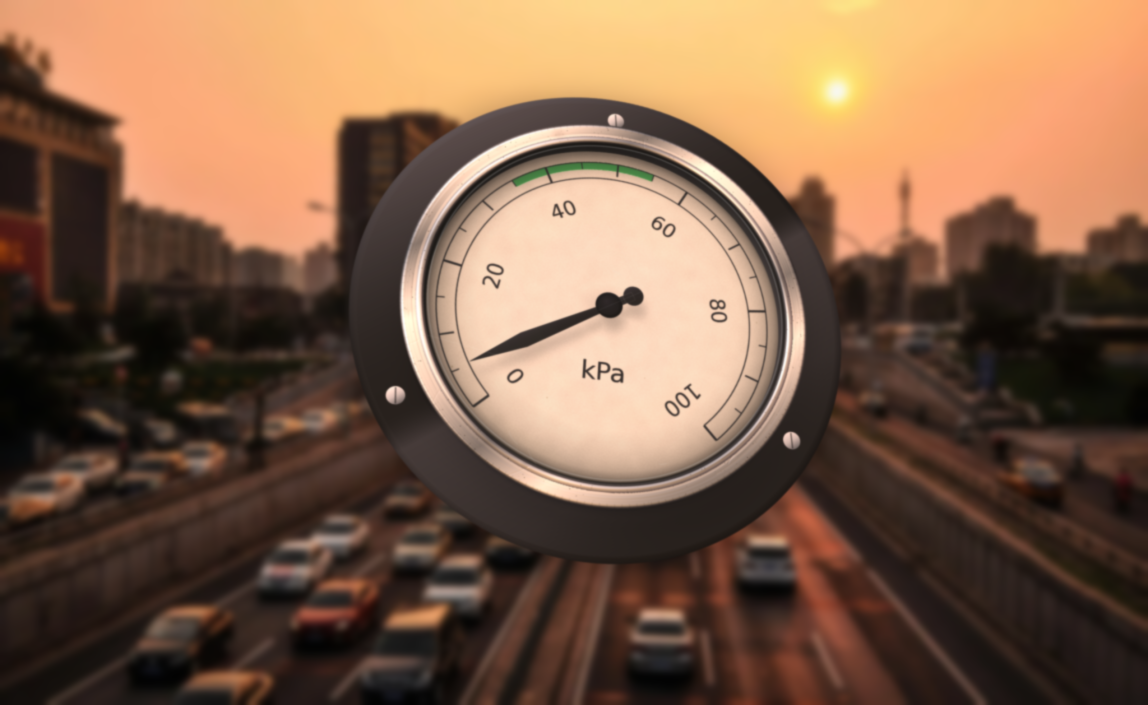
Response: 5kPa
